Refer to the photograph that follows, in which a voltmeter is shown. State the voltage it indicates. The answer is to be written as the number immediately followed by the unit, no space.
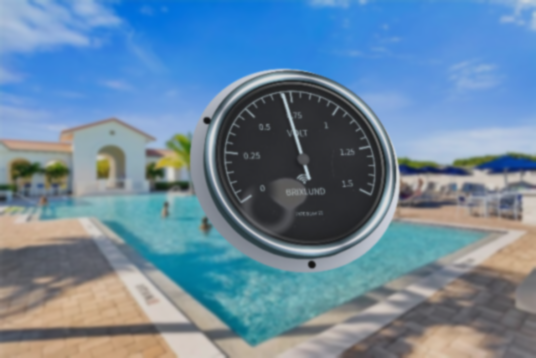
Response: 0.7V
